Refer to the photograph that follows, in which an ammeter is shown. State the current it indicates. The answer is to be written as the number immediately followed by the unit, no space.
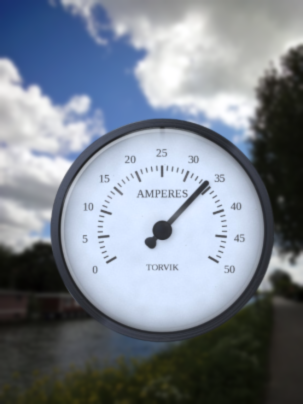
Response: 34A
